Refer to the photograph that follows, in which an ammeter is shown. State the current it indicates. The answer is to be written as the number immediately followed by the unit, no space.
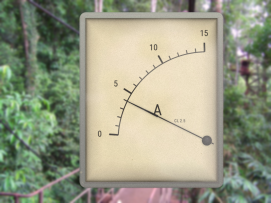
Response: 4A
